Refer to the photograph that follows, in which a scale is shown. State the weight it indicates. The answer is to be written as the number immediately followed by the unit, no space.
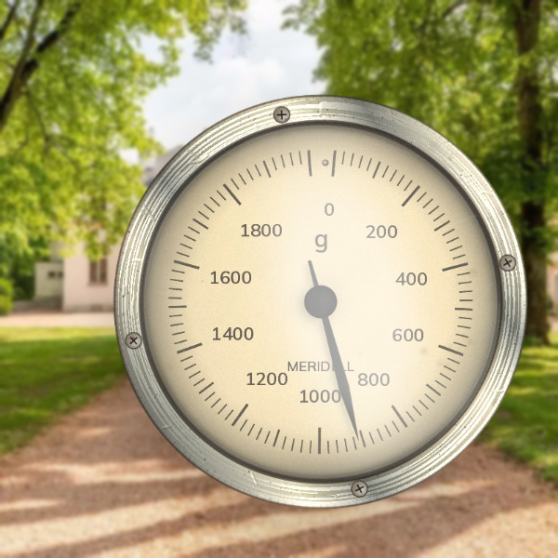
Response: 910g
